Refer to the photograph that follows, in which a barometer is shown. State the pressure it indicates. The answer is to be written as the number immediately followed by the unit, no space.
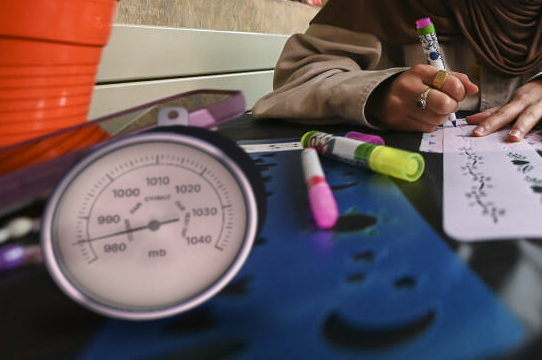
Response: 985mbar
